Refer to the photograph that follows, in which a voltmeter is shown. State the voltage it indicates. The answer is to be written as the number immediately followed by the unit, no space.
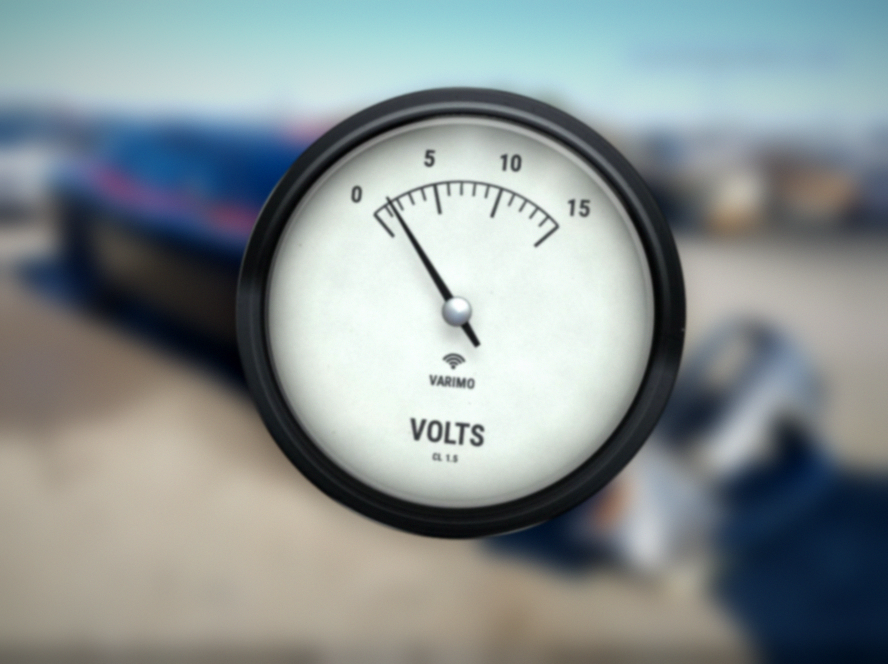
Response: 1.5V
